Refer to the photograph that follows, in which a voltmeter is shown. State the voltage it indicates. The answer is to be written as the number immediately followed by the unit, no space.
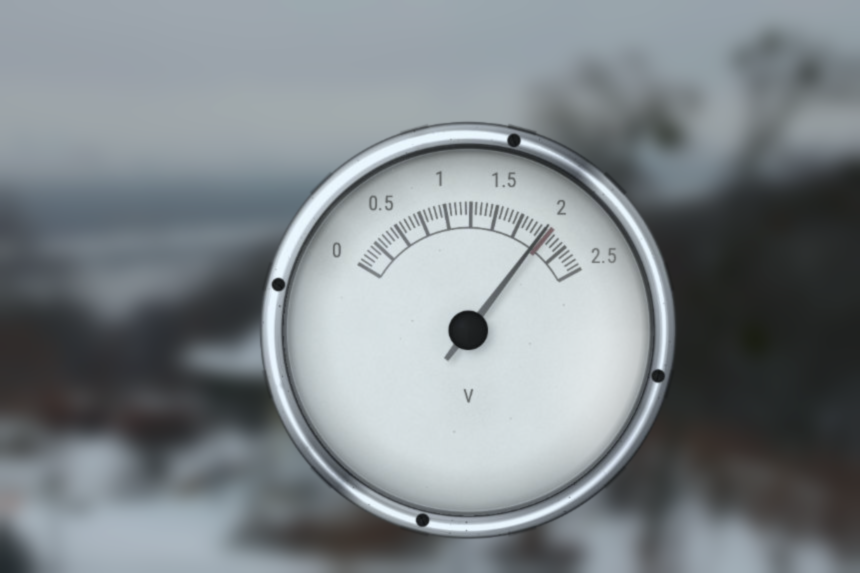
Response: 2V
